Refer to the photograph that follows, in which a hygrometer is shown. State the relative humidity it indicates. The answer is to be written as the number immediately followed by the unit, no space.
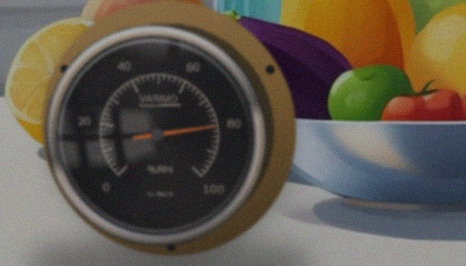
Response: 80%
